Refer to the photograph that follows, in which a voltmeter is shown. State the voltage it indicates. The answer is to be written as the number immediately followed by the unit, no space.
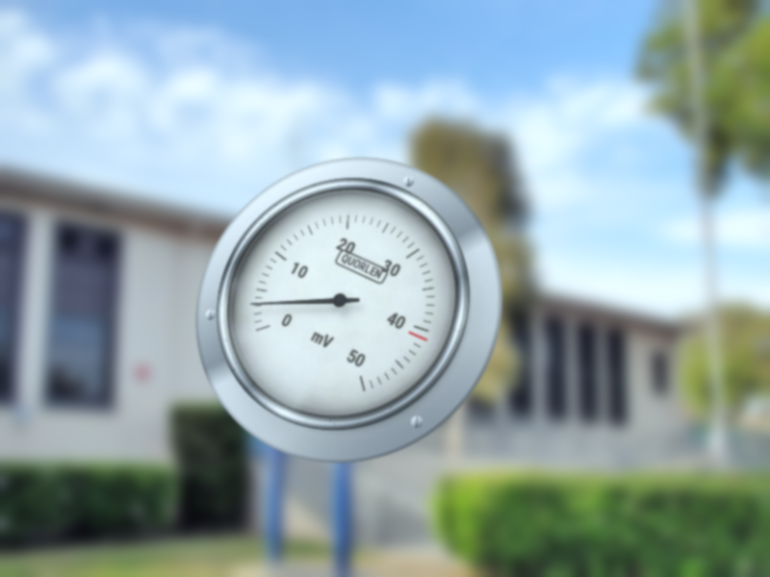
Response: 3mV
